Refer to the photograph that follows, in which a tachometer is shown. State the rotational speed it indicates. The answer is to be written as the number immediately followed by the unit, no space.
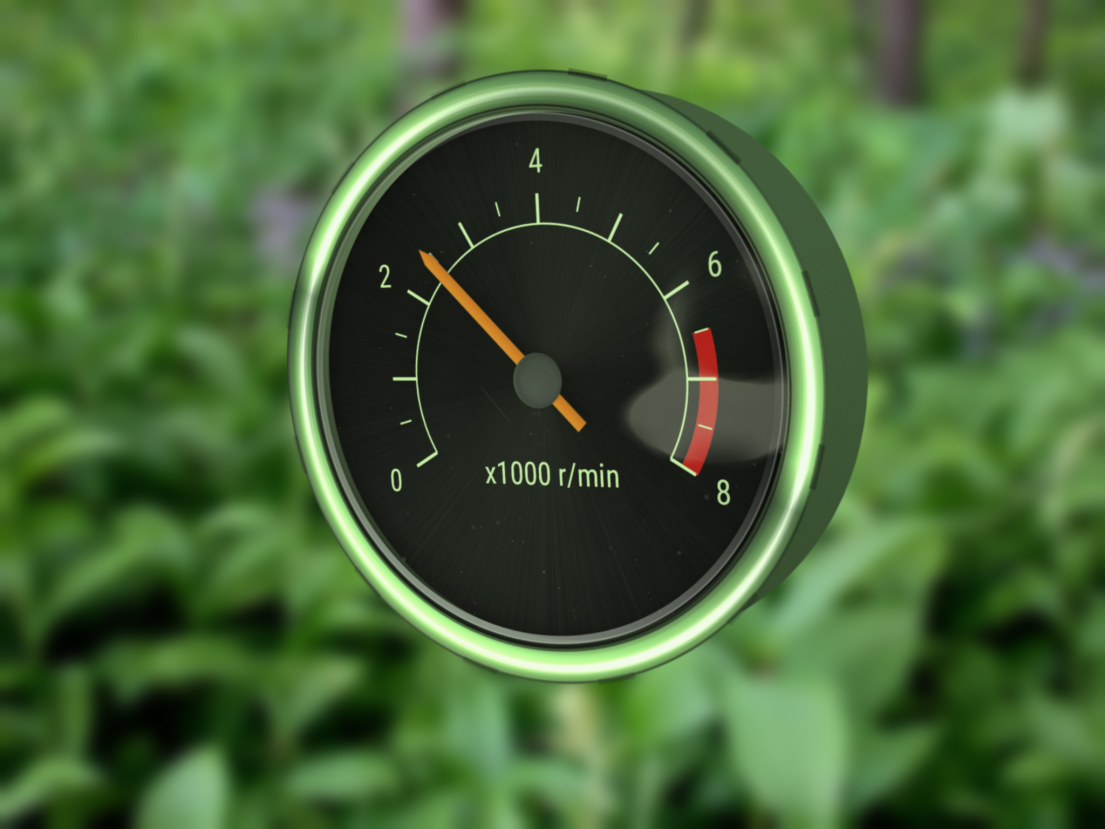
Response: 2500rpm
